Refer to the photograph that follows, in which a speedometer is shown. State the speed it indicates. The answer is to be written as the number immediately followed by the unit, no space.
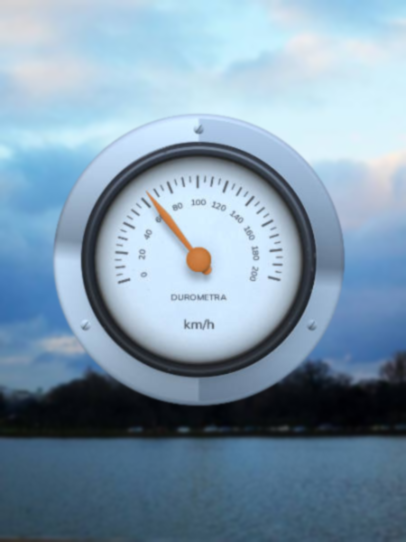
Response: 65km/h
